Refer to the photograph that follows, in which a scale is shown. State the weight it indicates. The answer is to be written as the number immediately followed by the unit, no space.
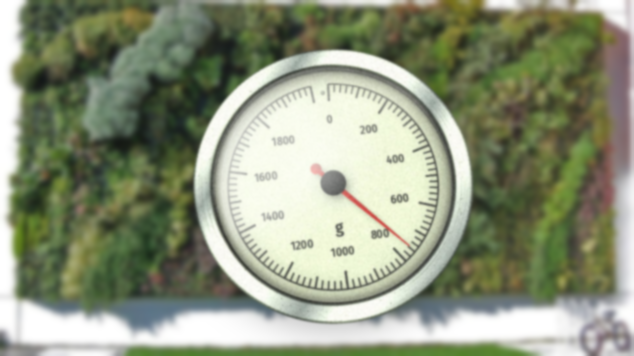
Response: 760g
